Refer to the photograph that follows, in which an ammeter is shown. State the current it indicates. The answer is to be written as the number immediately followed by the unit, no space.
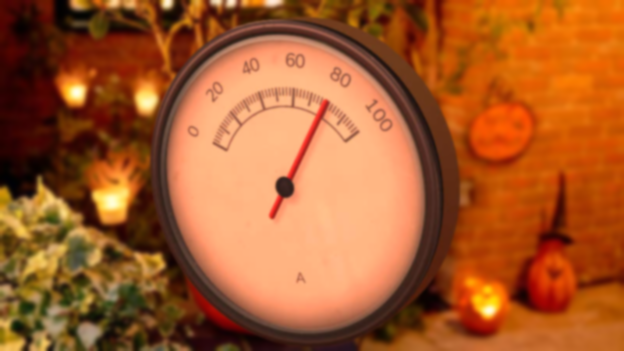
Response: 80A
